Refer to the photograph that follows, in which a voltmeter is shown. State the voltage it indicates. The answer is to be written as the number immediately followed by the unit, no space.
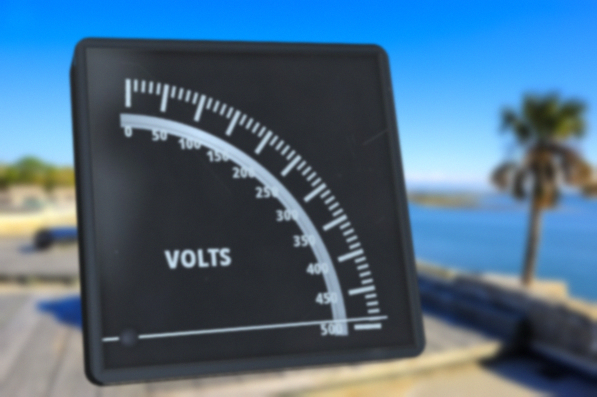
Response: 490V
